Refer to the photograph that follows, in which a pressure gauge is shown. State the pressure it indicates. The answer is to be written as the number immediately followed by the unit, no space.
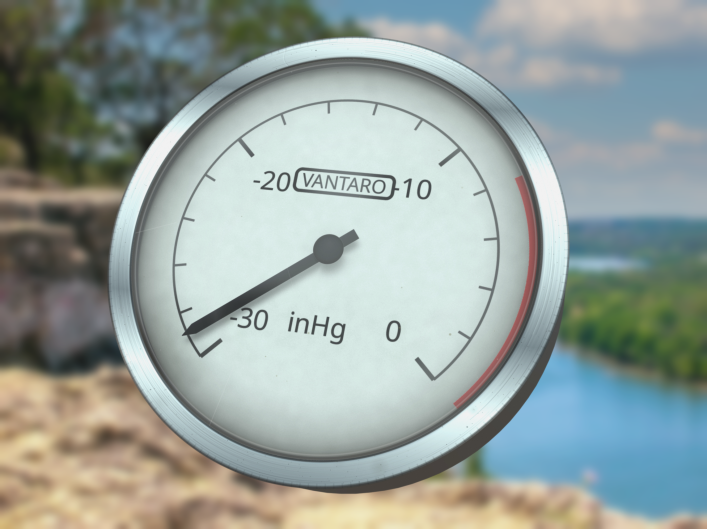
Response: -29inHg
